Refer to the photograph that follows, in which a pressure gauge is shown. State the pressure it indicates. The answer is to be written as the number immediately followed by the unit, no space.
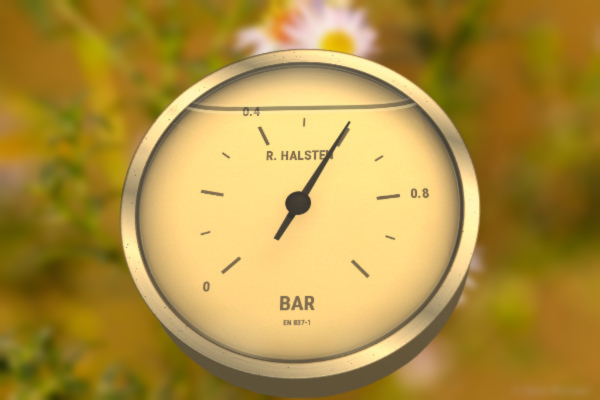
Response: 0.6bar
